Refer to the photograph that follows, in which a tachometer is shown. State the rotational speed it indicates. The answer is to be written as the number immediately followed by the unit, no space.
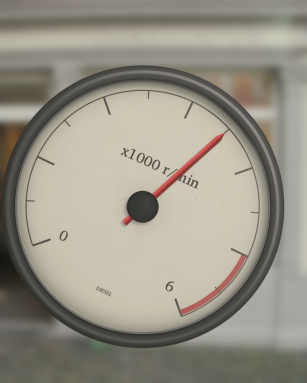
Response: 3500rpm
